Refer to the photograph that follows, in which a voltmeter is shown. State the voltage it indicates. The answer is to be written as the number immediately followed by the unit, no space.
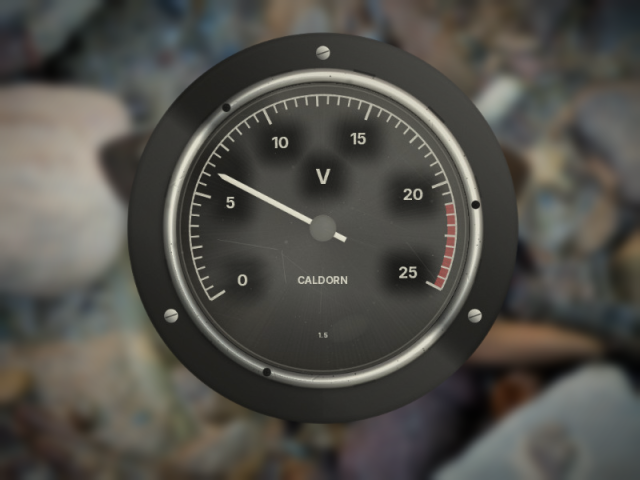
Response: 6.25V
